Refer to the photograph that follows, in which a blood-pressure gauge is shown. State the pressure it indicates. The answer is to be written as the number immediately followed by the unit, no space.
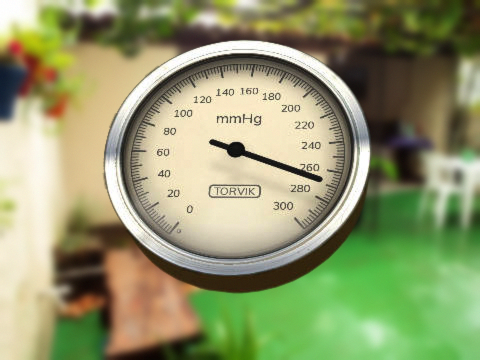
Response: 270mmHg
